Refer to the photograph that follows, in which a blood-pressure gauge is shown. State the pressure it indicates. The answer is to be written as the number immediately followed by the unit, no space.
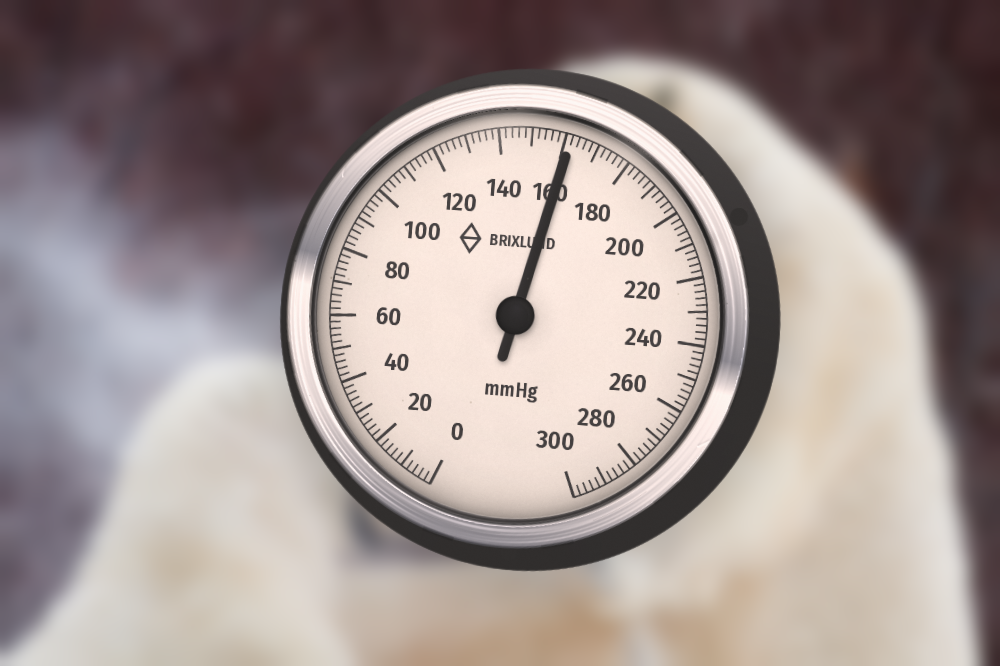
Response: 162mmHg
